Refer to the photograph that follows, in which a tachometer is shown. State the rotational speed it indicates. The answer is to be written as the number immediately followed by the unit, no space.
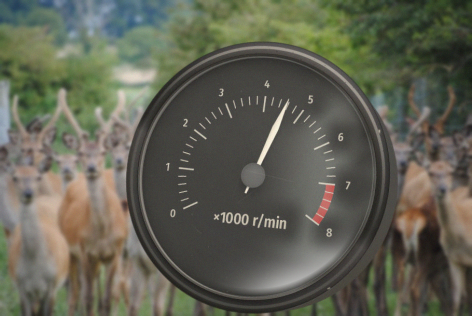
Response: 4600rpm
